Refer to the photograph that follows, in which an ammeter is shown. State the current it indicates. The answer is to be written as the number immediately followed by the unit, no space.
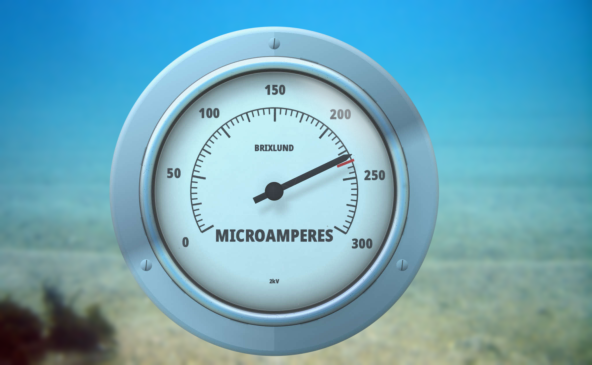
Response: 230µA
